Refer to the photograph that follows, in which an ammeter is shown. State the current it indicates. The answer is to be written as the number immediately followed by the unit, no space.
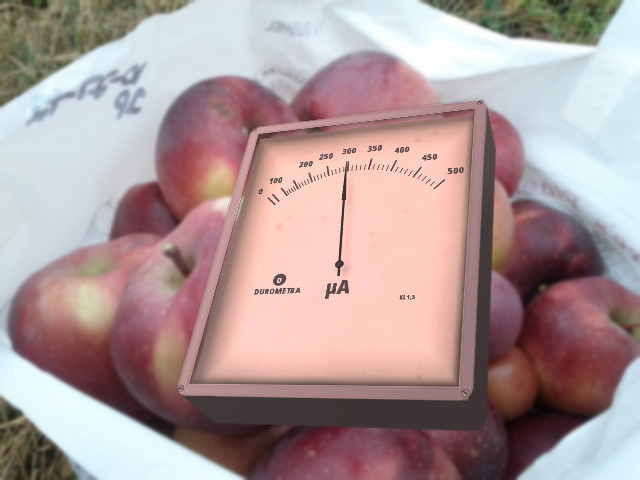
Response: 300µA
